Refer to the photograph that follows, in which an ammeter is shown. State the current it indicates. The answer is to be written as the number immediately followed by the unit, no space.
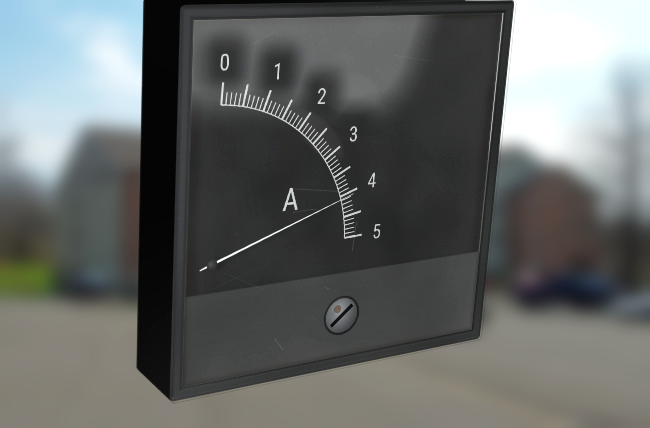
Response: 4A
